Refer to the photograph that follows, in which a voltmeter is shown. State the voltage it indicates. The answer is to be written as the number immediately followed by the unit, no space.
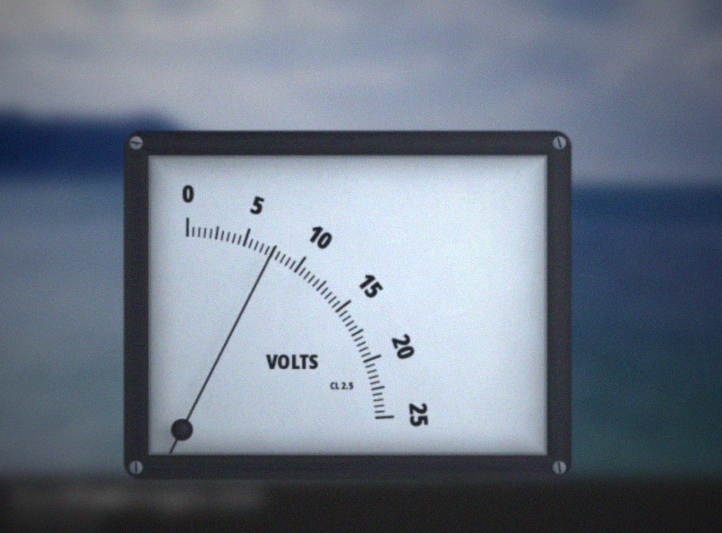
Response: 7.5V
